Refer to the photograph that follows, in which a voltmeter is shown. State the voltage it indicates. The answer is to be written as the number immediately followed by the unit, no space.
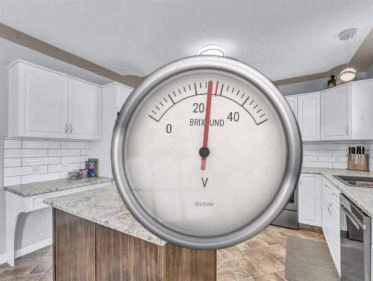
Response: 26V
